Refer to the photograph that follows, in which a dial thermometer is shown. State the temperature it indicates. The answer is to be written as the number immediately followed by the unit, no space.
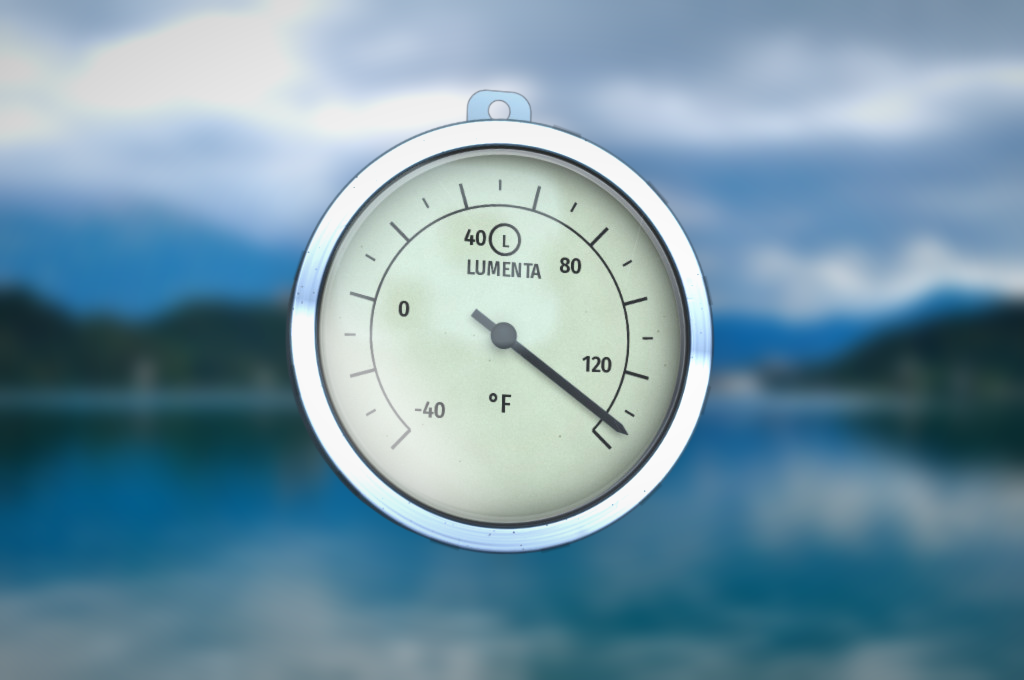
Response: 135°F
